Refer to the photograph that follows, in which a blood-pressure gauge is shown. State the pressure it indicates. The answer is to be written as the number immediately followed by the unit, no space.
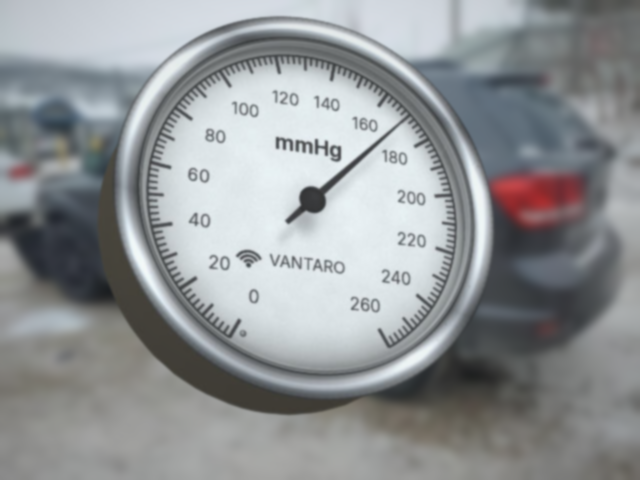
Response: 170mmHg
